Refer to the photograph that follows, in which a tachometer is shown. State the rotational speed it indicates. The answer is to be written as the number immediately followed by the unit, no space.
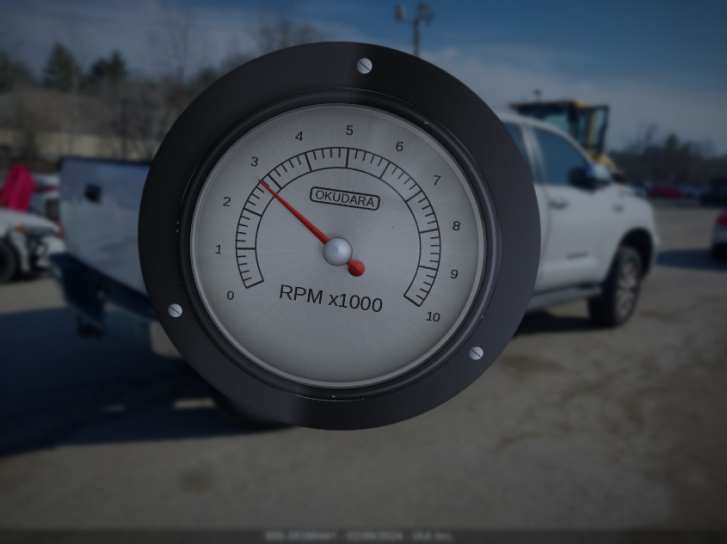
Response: 2800rpm
